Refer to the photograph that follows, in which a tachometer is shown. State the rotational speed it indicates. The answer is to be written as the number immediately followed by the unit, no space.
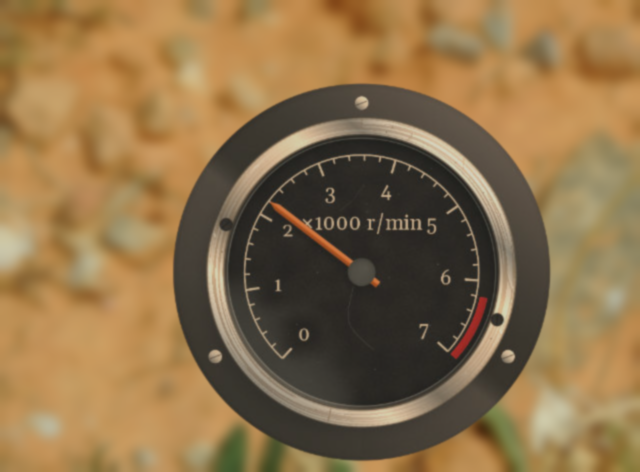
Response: 2200rpm
